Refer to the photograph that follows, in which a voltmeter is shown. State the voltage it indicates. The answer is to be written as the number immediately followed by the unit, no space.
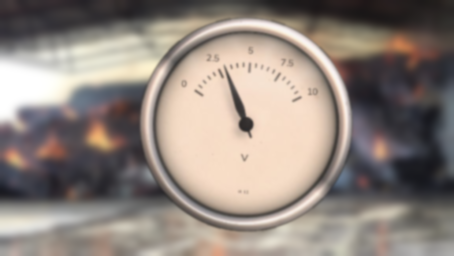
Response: 3V
